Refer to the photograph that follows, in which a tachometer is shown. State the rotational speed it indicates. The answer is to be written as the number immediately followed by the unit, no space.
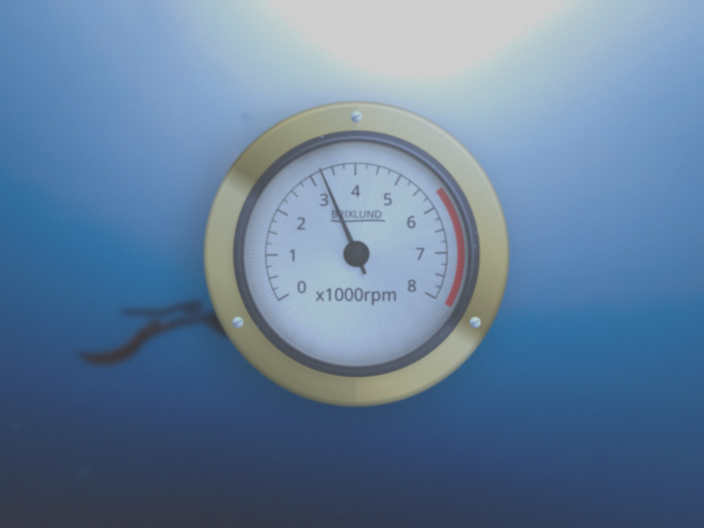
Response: 3250rpm
